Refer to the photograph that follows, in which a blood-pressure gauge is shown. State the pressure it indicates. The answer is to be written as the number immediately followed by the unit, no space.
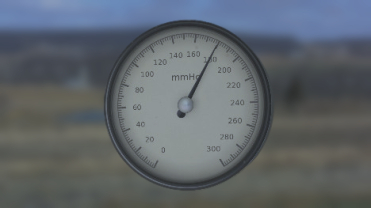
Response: 180mmHg
